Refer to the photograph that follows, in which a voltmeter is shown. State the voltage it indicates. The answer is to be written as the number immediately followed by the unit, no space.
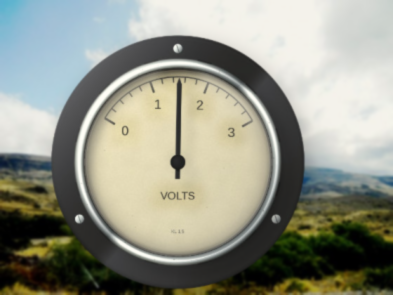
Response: 1.5V
